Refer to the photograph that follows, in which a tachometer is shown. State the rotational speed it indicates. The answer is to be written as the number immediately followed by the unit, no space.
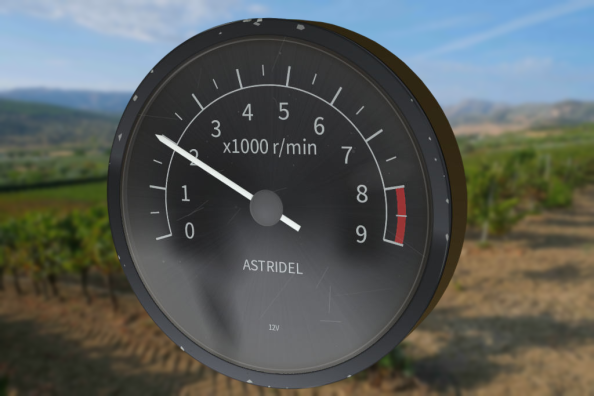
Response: 2000rpm
